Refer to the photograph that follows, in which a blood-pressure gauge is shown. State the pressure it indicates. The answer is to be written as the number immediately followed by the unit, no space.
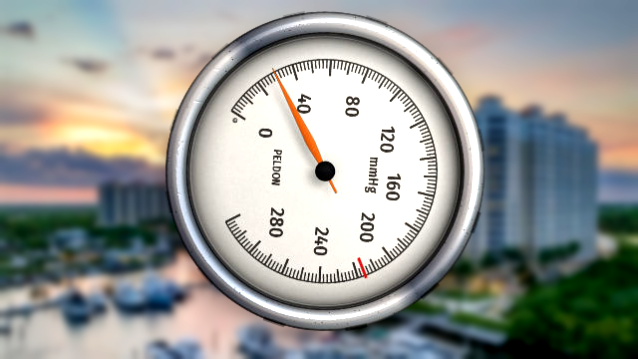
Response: 30mmHg
